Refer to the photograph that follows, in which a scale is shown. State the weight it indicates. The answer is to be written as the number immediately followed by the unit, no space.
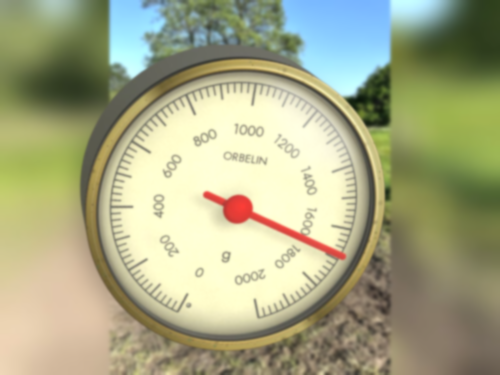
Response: 1680g
